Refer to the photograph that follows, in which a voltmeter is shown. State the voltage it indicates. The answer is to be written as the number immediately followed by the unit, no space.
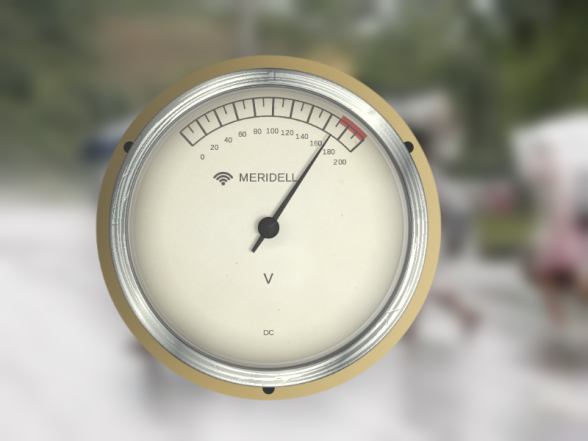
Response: 170V
